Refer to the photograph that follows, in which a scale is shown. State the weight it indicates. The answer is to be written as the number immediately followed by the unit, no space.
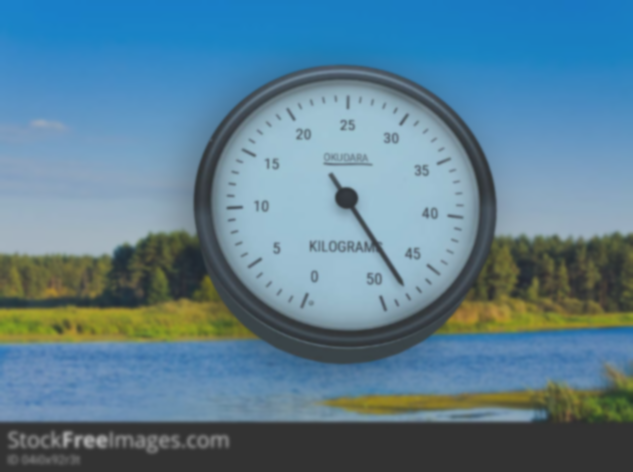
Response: 48kg
